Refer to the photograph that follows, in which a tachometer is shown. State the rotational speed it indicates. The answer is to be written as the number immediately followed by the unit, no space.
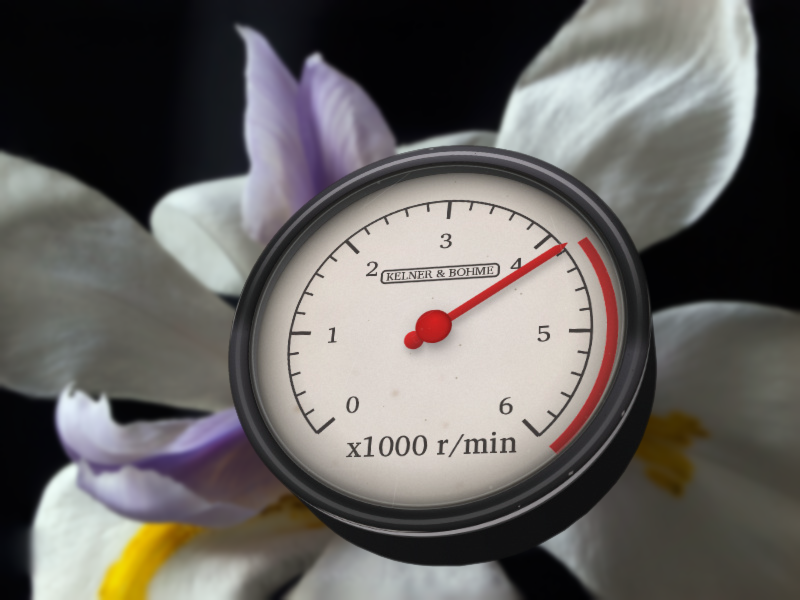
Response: 4200rpm
